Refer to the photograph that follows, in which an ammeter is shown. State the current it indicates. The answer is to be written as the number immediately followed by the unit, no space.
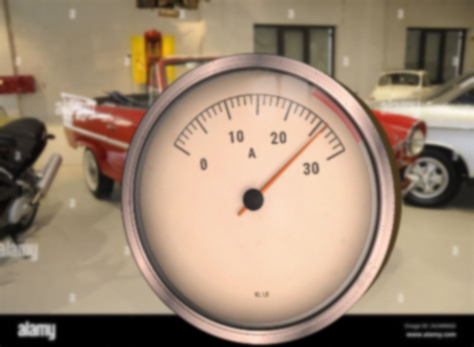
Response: 26A
